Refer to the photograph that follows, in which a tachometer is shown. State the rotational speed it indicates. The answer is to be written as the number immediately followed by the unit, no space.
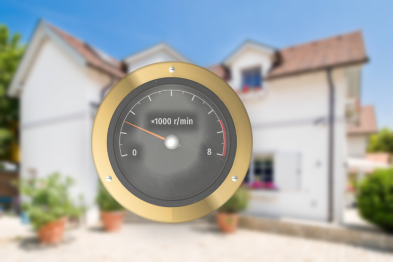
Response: 1500rpm
